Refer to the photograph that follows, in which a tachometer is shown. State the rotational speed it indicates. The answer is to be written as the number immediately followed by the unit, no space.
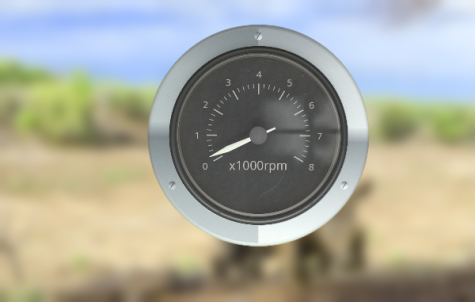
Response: 200rpm
